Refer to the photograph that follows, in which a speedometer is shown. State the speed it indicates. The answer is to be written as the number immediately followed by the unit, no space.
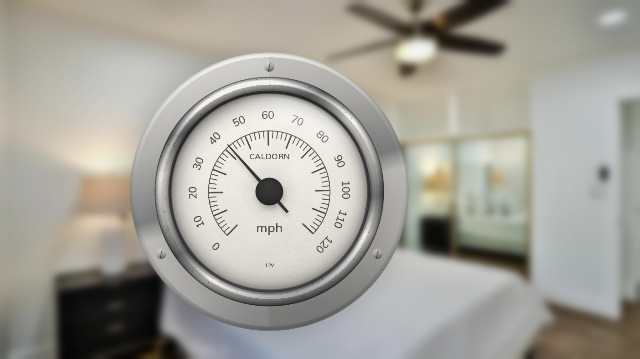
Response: 42mph
